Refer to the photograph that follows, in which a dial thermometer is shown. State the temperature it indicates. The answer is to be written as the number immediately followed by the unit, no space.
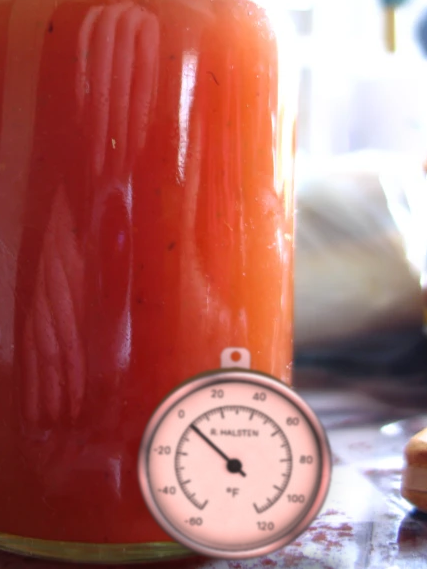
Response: 0°F
